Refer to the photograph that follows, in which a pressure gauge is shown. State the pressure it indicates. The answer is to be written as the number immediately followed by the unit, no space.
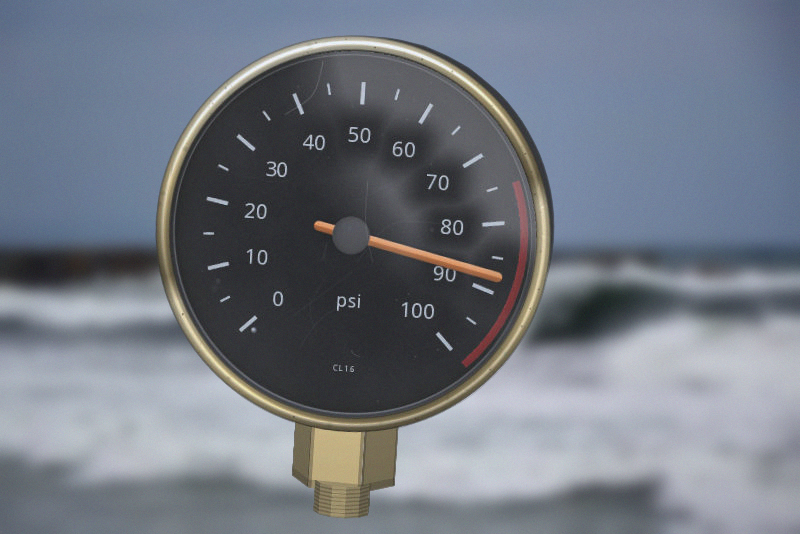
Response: 87.5psi
